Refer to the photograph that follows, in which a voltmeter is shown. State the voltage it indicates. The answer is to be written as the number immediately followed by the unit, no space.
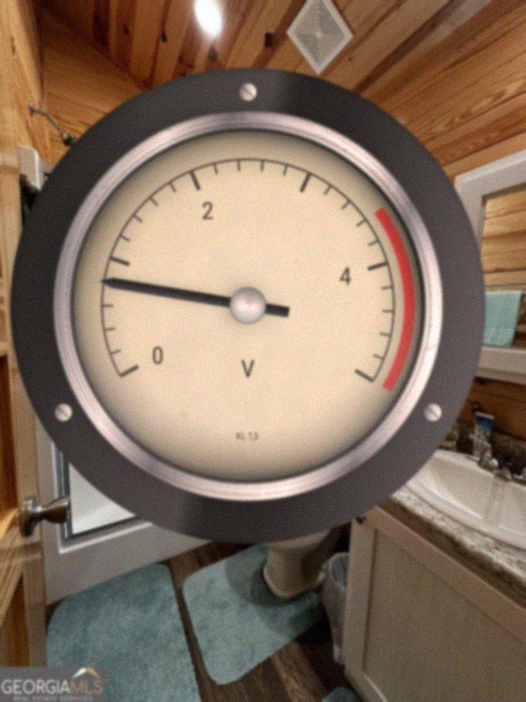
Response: 0.8V
